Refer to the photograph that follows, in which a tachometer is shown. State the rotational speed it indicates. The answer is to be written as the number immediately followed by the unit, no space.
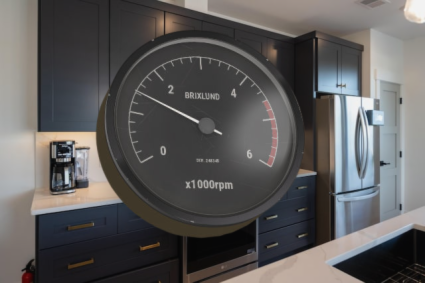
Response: 1400rpm
